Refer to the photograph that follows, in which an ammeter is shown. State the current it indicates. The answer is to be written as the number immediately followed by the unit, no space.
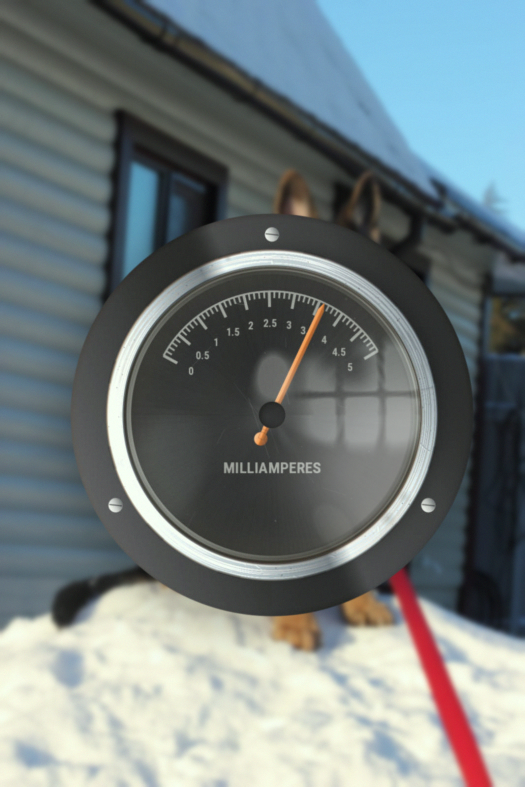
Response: 3.6mA
